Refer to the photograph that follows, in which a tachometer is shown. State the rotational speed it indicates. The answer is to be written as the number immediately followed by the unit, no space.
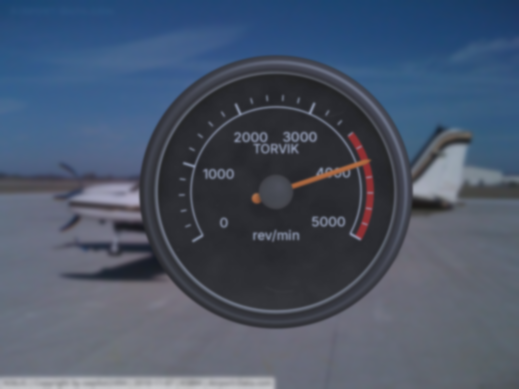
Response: 4000rpm
